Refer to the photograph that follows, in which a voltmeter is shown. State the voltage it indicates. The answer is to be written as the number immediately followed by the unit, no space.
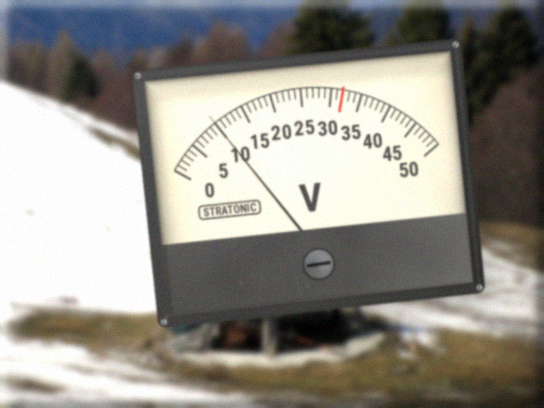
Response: 10V
